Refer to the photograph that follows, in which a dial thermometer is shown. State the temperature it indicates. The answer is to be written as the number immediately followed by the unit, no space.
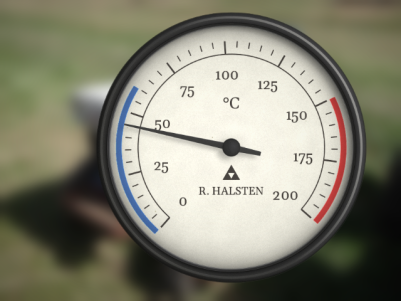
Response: 45°C
